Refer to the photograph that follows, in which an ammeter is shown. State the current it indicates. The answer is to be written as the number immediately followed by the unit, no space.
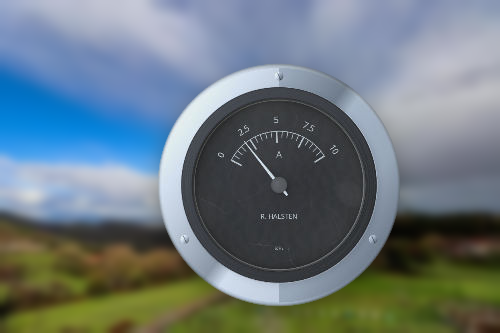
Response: 2A
